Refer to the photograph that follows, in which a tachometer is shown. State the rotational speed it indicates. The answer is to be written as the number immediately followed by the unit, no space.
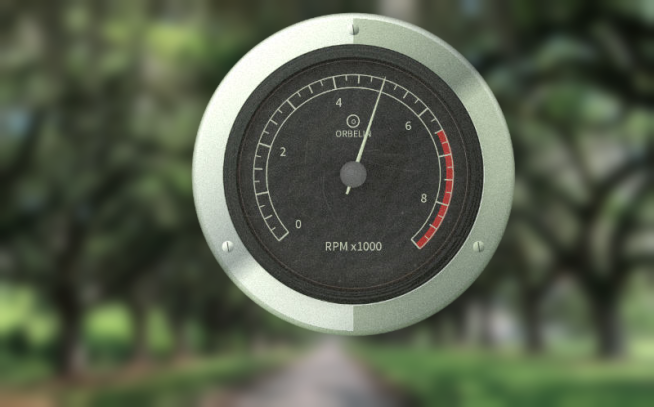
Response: 5000rpm
